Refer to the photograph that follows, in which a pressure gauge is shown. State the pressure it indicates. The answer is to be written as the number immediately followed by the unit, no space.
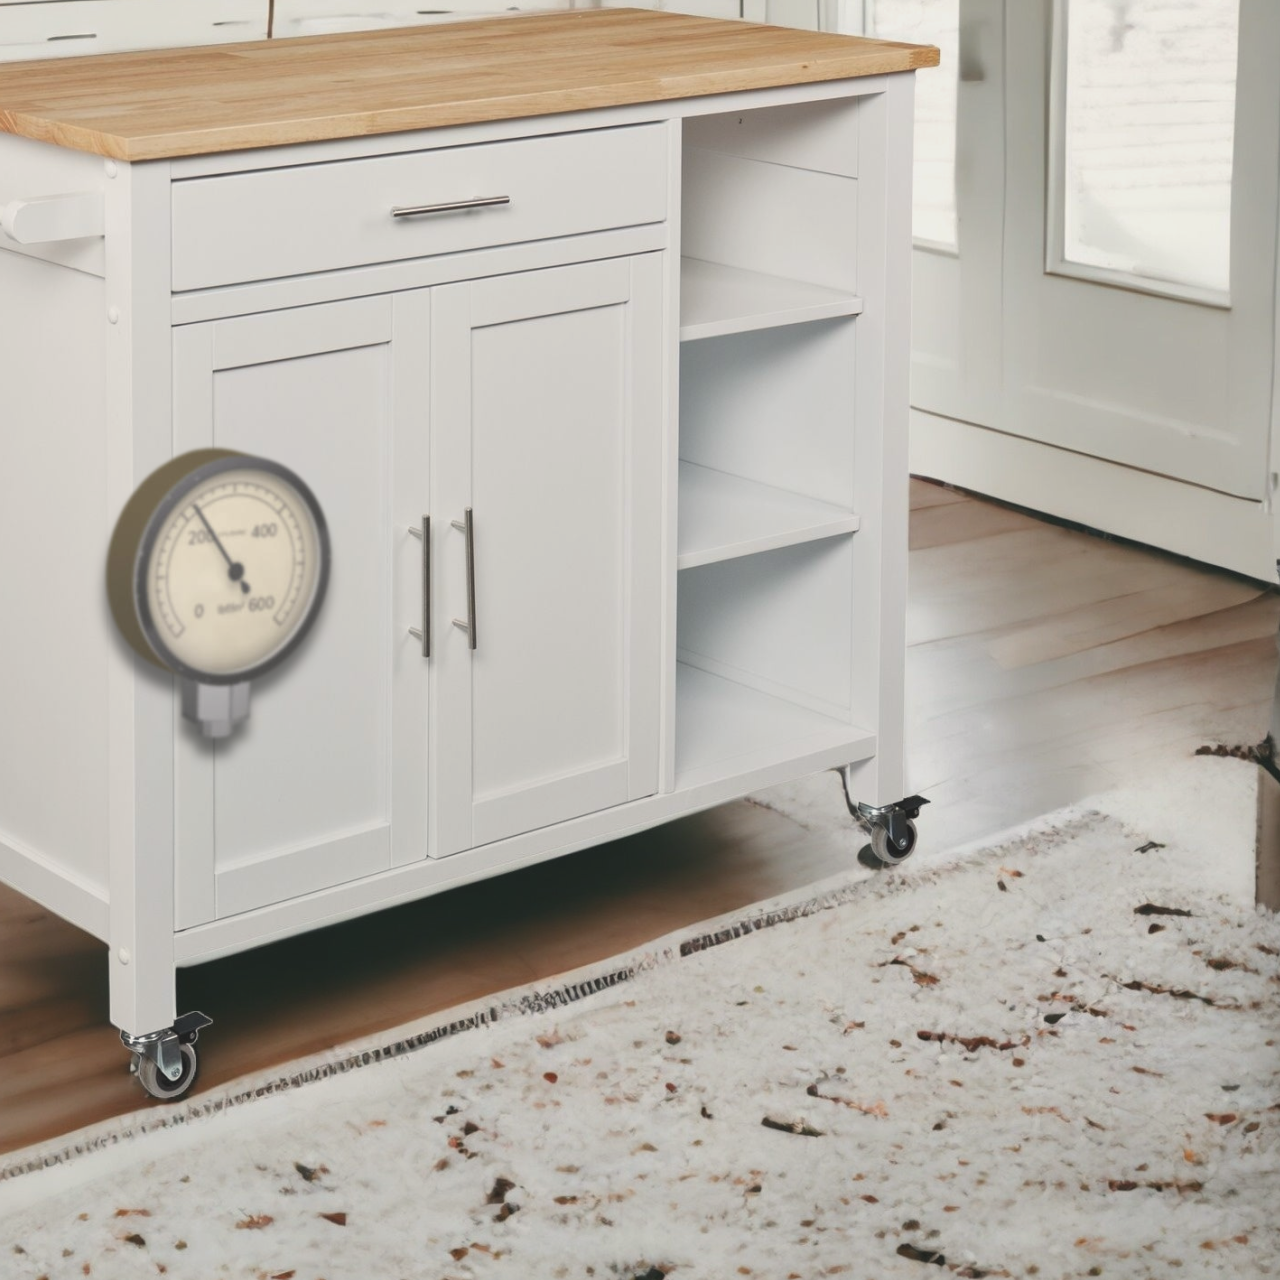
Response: 220psi
